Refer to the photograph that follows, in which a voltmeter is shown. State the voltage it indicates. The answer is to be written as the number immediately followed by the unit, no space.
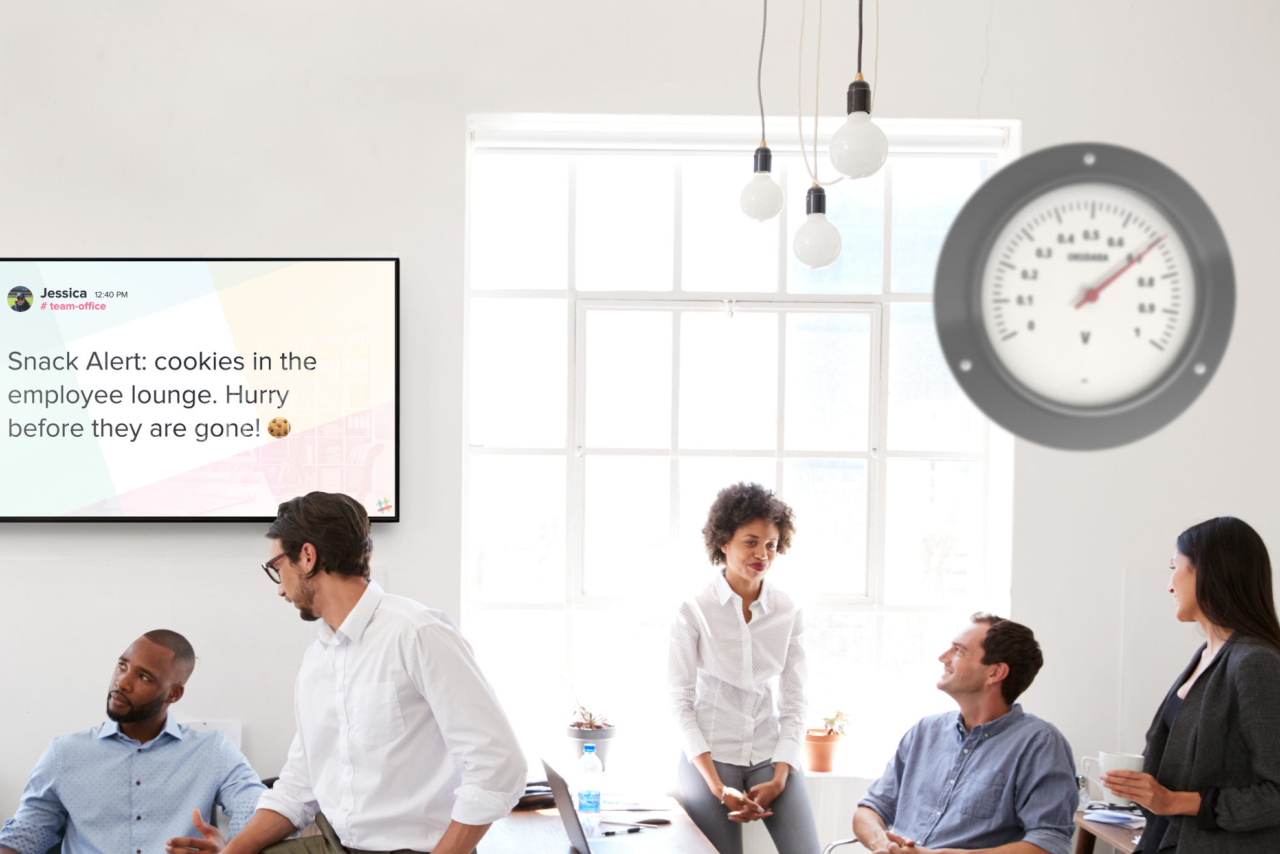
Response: 0.7V
